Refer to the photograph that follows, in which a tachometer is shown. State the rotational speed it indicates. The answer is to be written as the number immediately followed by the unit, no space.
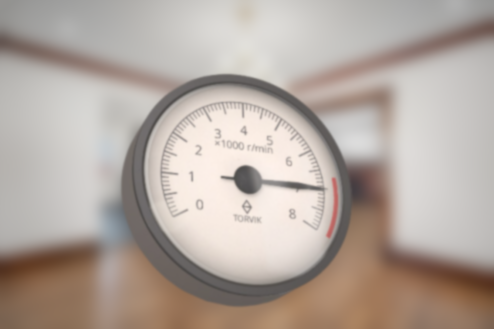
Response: 7000rpm
